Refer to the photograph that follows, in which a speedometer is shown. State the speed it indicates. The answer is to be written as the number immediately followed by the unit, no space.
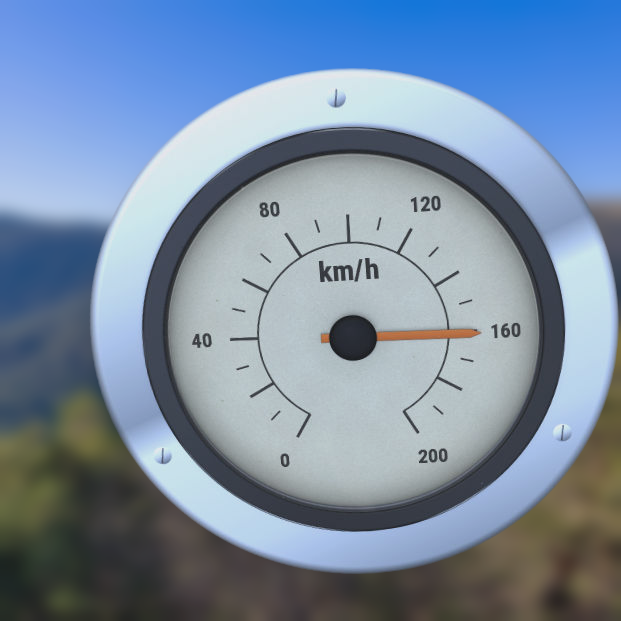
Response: 160km/h
